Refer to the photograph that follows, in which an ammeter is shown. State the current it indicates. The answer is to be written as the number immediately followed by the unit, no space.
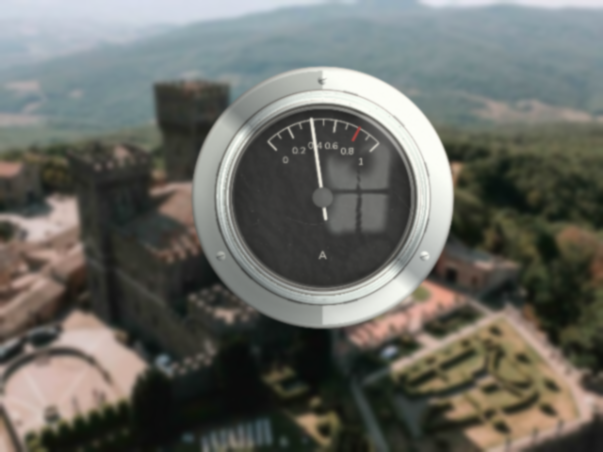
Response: 0.4A
